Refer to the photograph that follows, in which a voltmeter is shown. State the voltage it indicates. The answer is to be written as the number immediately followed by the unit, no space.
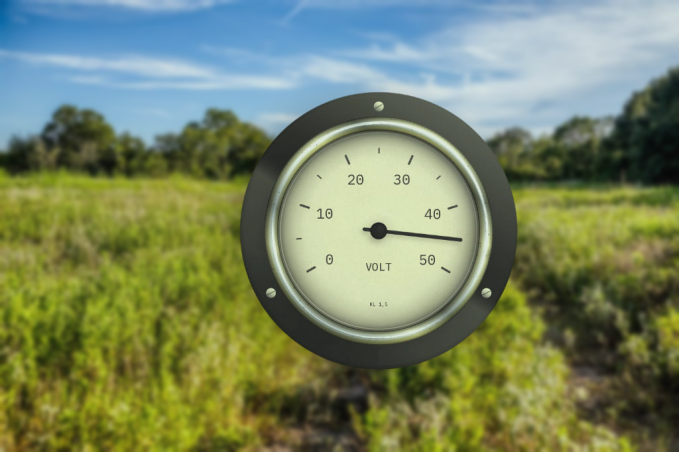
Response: 45V
